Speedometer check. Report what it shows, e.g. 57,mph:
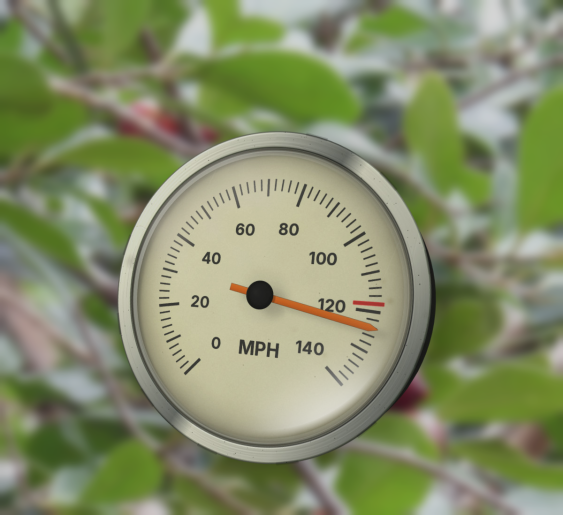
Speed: 124,mph
